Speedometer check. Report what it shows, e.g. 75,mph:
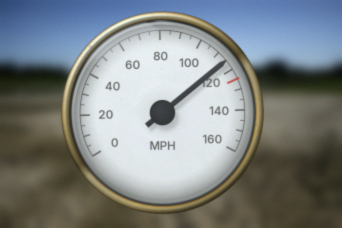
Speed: 115,mph
